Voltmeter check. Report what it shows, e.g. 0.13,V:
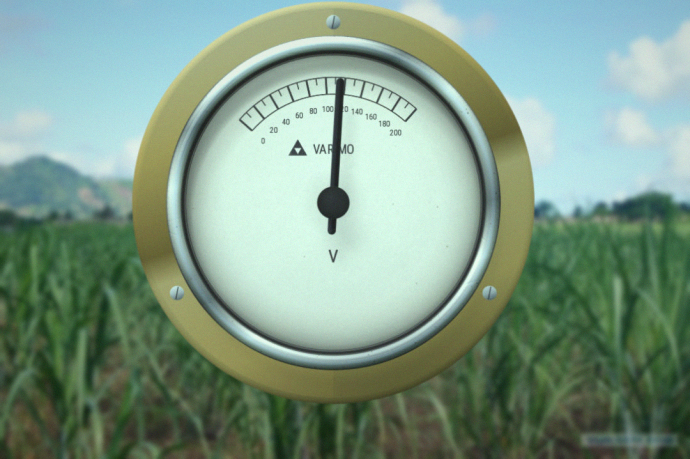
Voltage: 115,V
